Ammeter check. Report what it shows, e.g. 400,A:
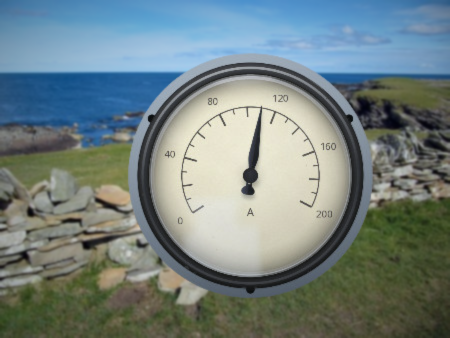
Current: 110,A
